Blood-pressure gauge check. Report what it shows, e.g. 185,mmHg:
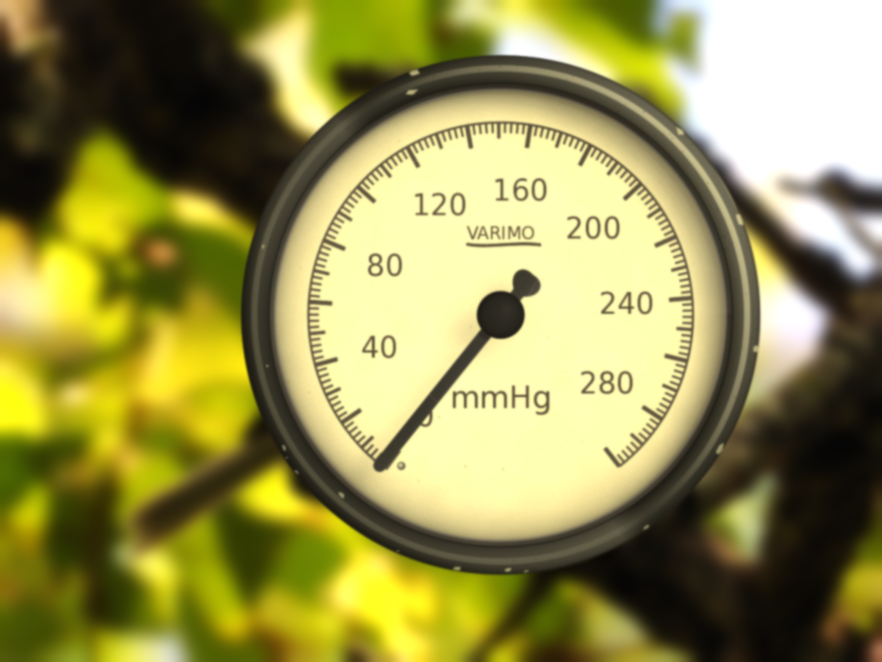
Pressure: 2,mmHg
